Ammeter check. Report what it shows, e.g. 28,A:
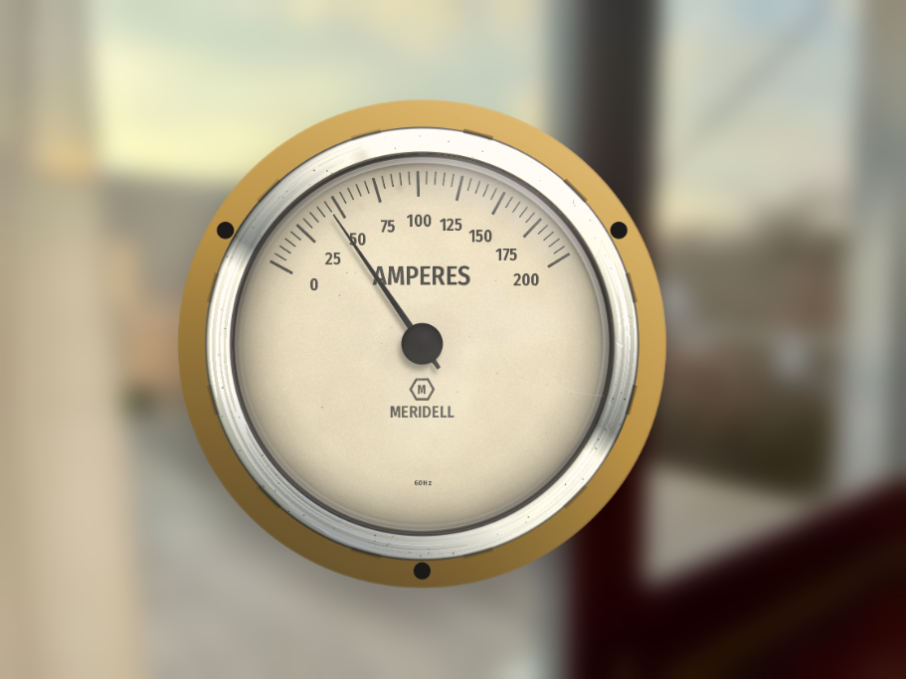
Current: 45,A
